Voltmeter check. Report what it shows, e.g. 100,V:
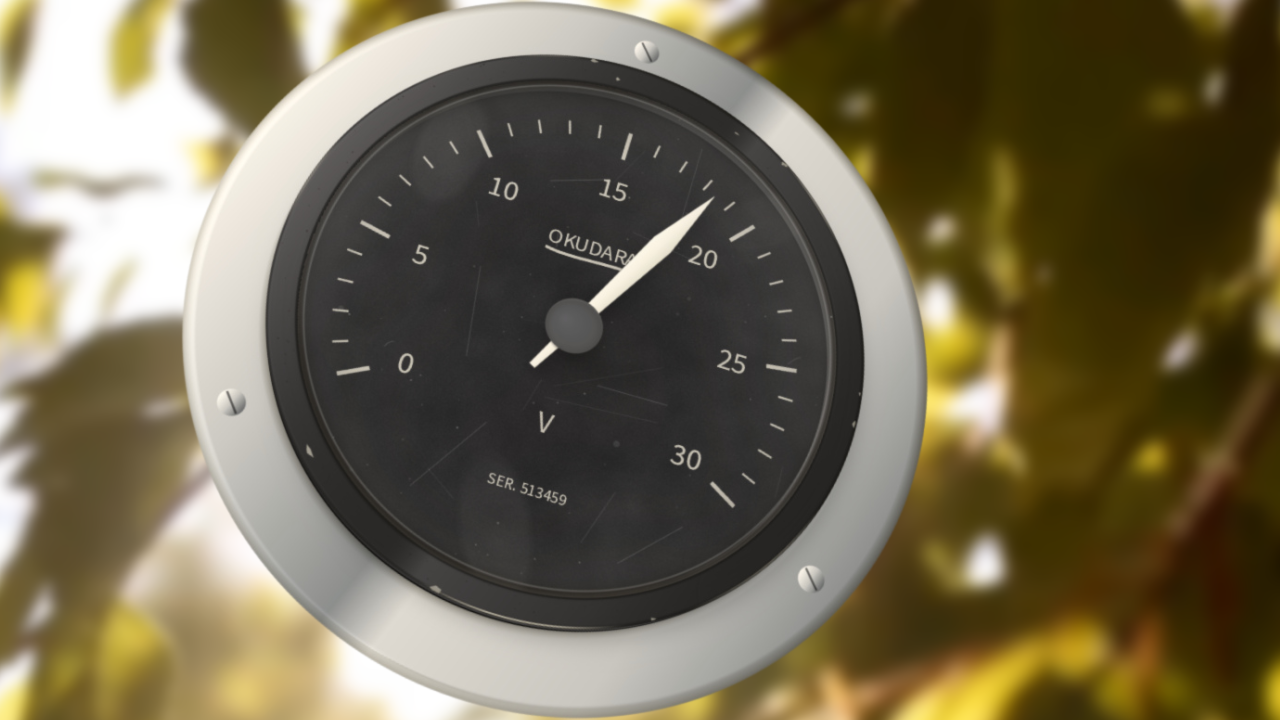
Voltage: 18.5,V
